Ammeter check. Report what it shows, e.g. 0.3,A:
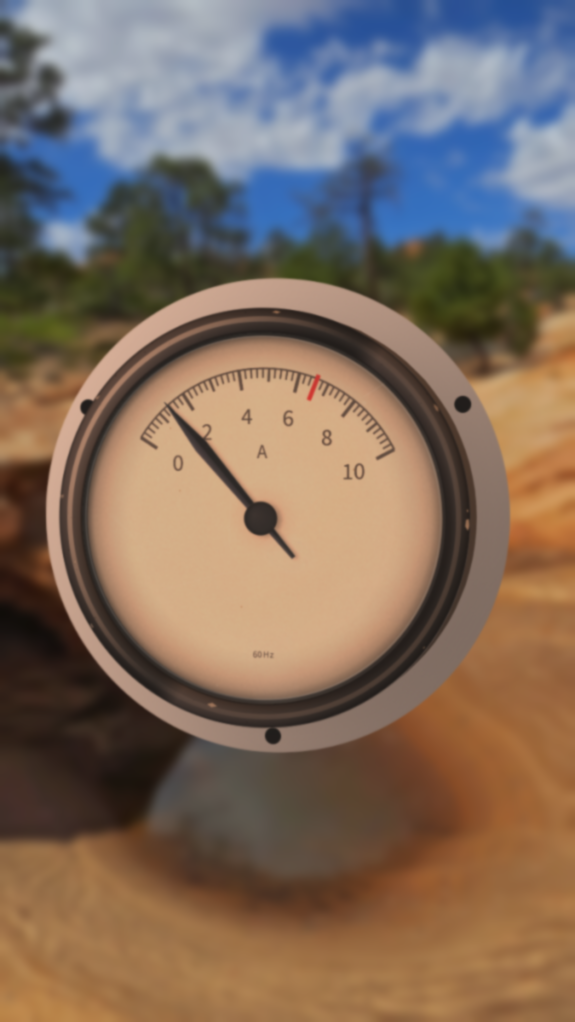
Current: 1.4,A
